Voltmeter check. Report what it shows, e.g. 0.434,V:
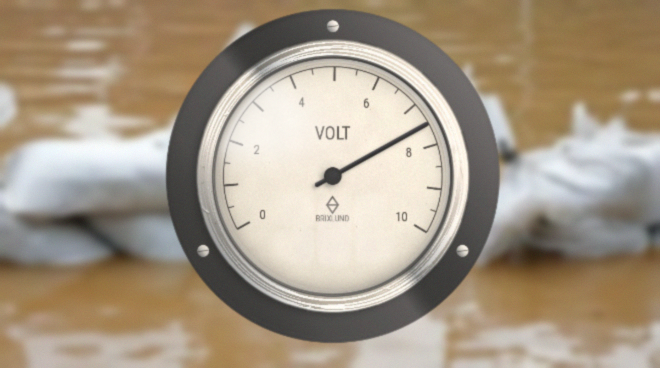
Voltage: 7.5,V
